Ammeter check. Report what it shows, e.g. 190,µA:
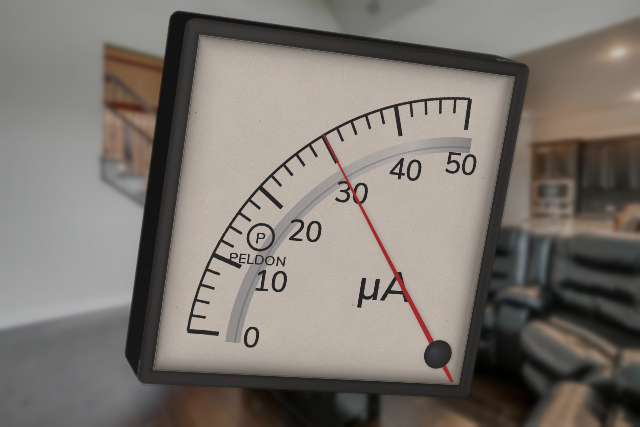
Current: 30,µA
